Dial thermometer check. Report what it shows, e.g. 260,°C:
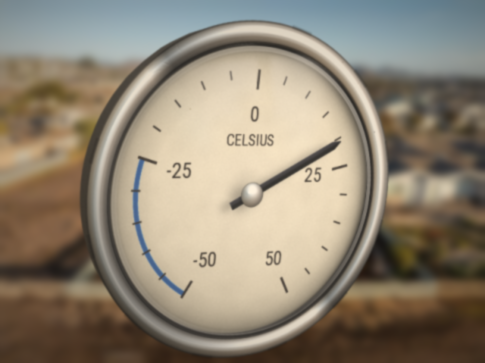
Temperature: 20,°C
